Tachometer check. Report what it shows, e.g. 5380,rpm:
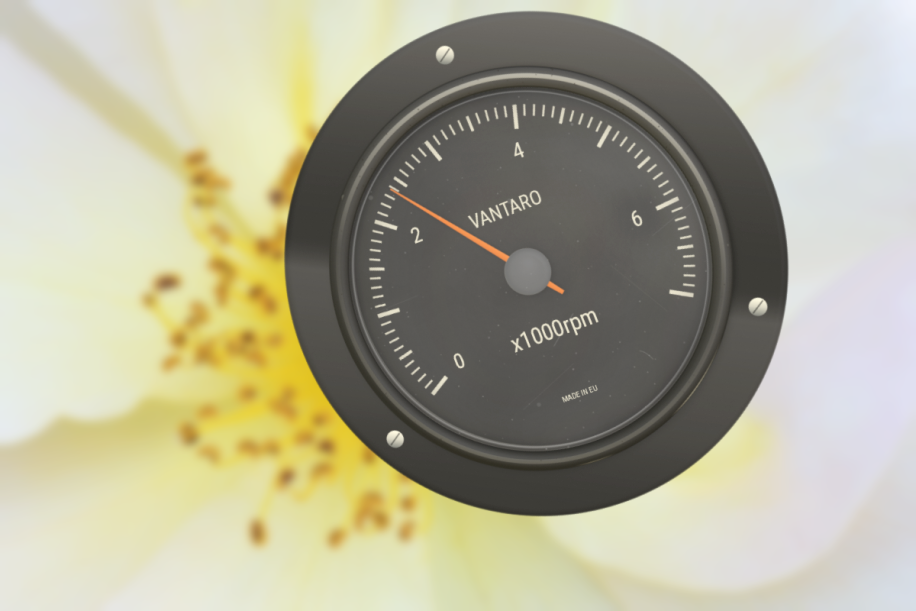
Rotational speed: 2400,rpm
